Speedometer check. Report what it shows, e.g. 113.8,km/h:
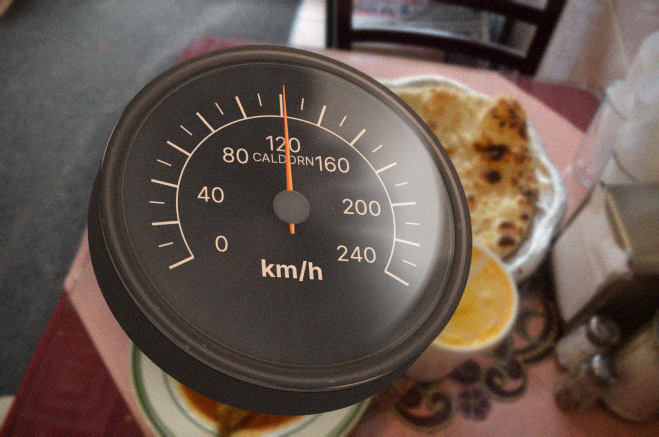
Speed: 120,km/h
